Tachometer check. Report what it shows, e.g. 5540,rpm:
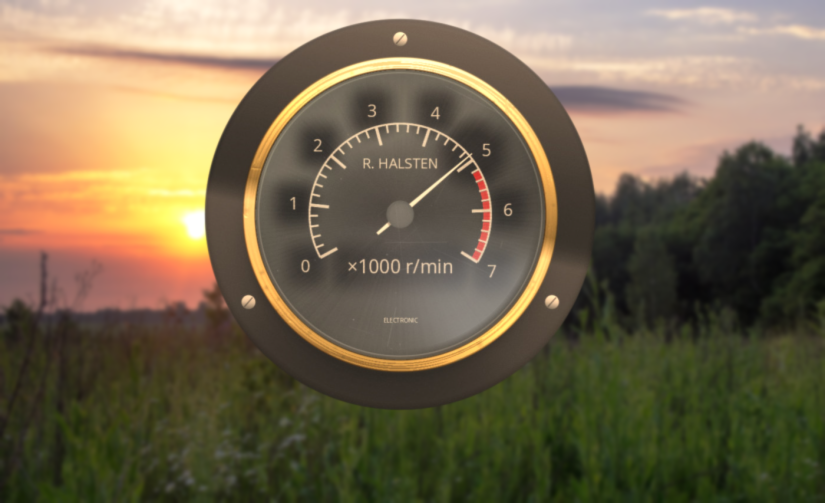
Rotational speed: 4900,rpm
